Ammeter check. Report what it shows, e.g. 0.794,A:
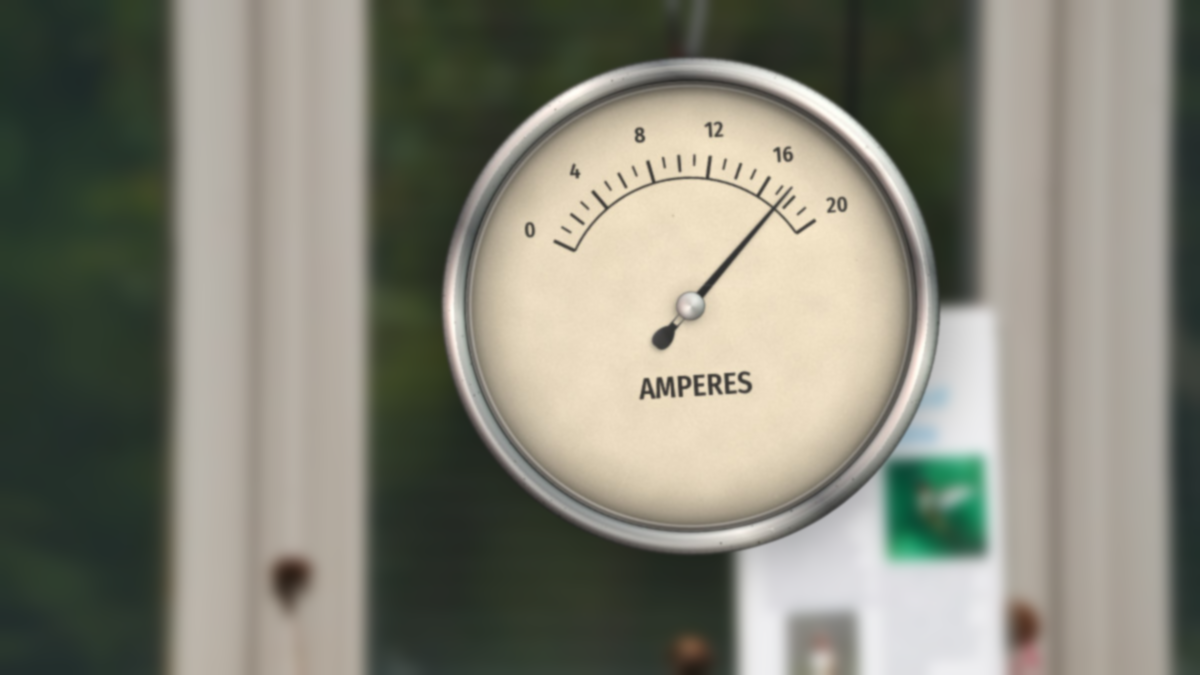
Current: 17.5,A
